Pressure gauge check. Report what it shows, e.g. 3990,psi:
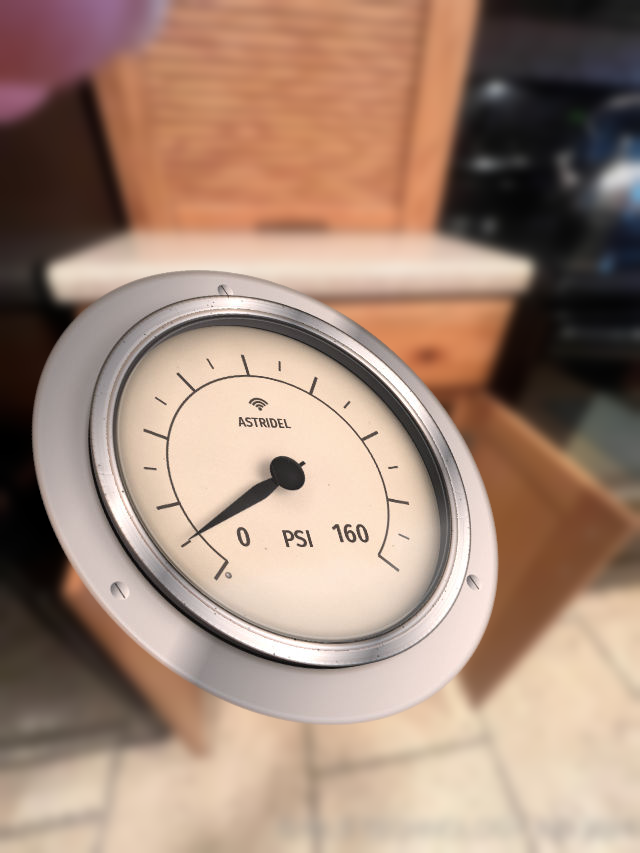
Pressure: 10,psi
